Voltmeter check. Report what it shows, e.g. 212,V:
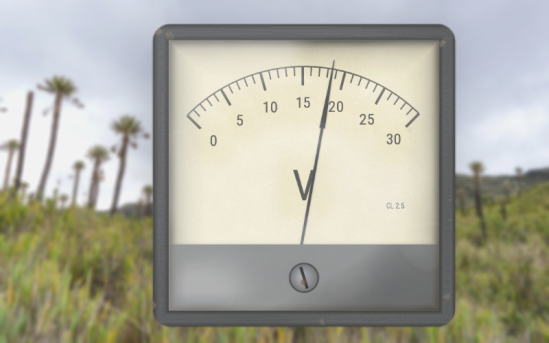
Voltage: 18.5,V
